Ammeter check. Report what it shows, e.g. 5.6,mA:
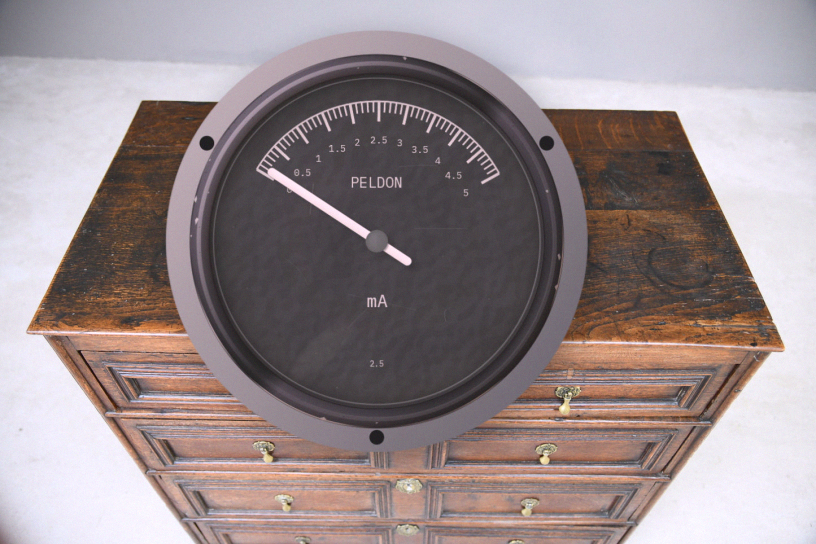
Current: 0.1,mA
